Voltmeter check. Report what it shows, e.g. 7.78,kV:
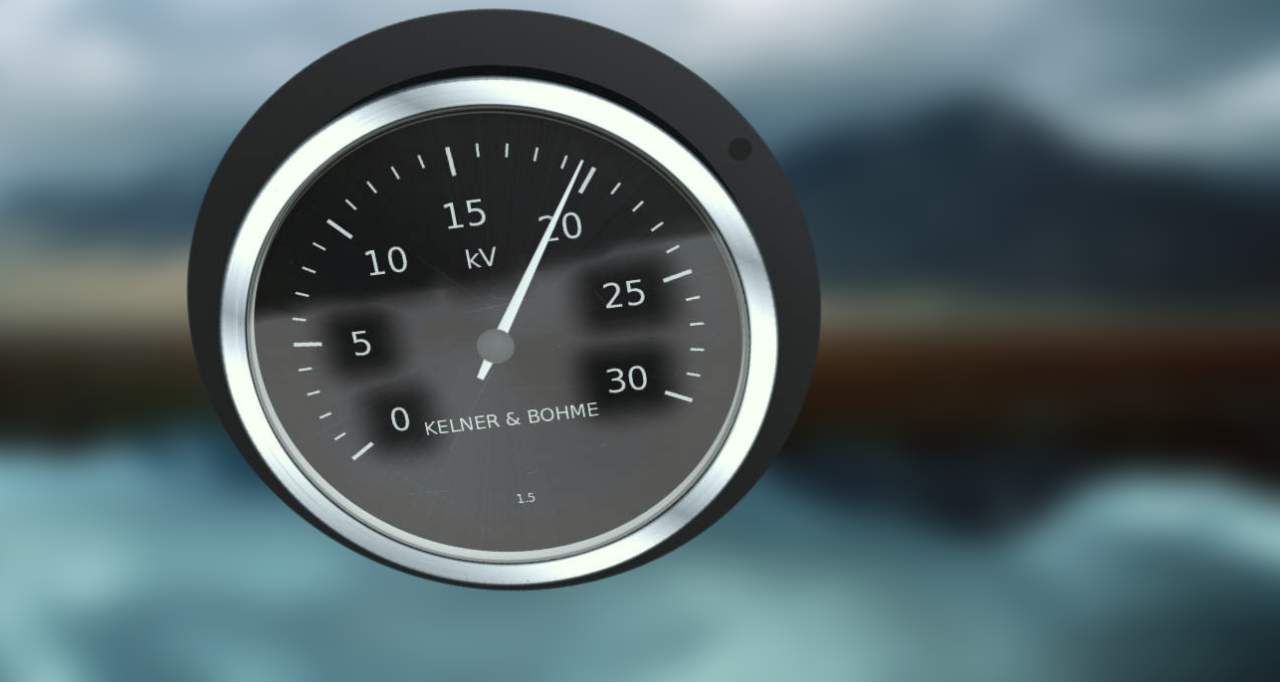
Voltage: 19.5,kV
